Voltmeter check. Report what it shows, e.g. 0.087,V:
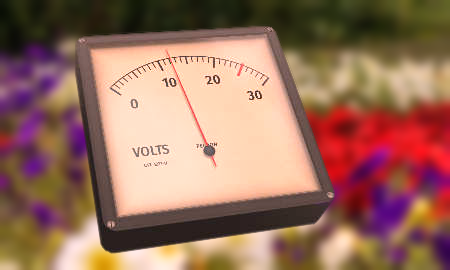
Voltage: 12,V
